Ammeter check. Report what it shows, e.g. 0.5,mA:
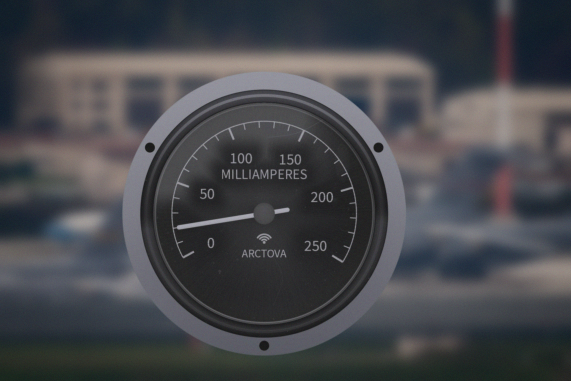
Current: 20,mA
